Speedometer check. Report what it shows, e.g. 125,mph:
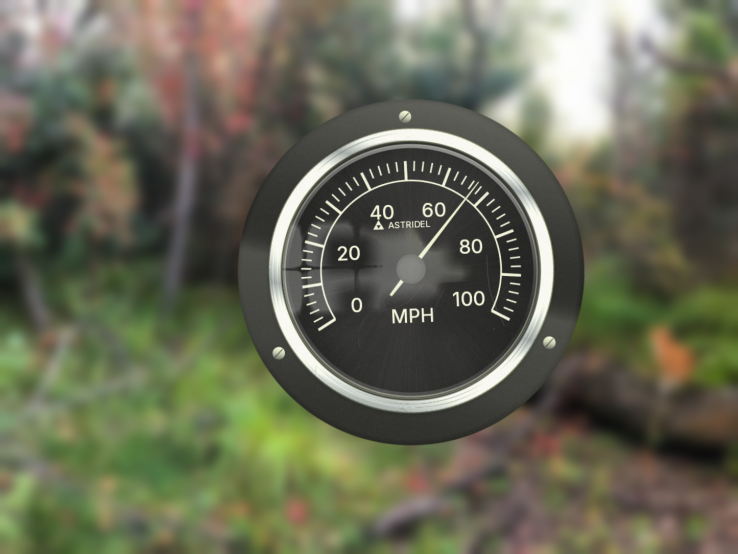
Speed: 67,mph
